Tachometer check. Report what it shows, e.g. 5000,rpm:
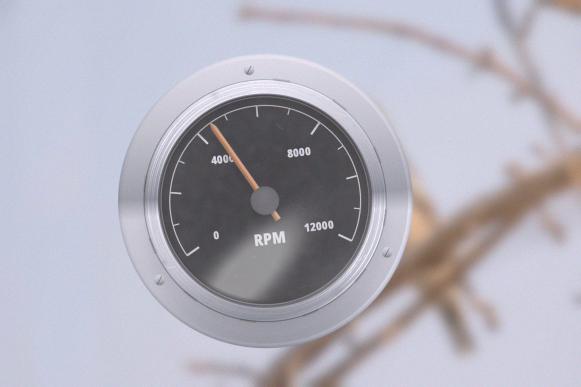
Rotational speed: 4500,rpm
